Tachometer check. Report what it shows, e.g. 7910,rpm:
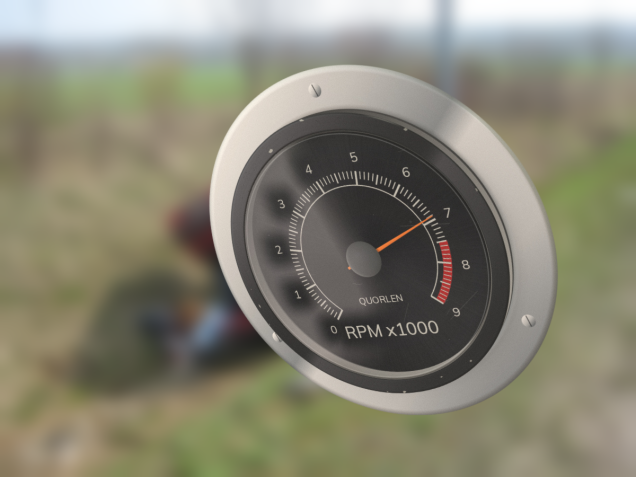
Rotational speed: 6900,rpm
